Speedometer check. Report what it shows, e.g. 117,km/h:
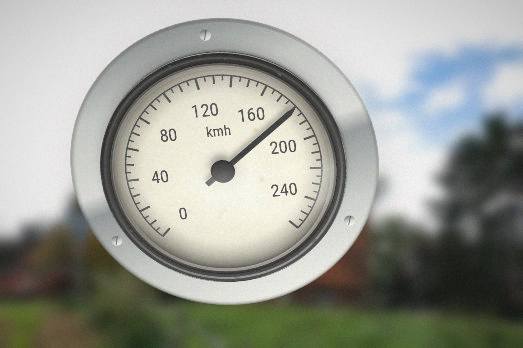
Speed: 180,km/h
